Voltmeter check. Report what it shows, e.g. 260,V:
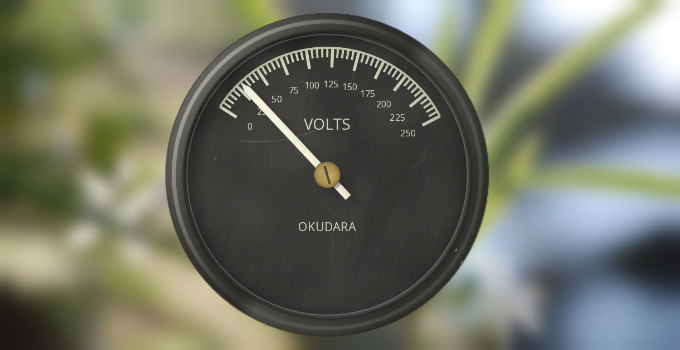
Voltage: 30,V
